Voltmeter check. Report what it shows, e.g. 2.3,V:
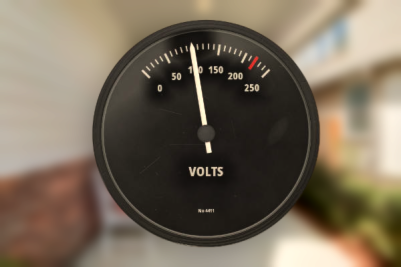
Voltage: 100,V
